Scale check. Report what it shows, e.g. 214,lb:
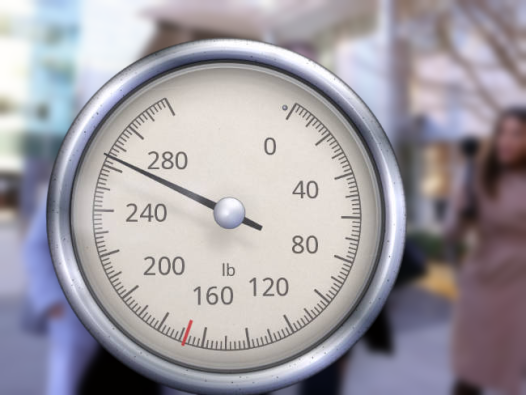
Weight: 264,lb
